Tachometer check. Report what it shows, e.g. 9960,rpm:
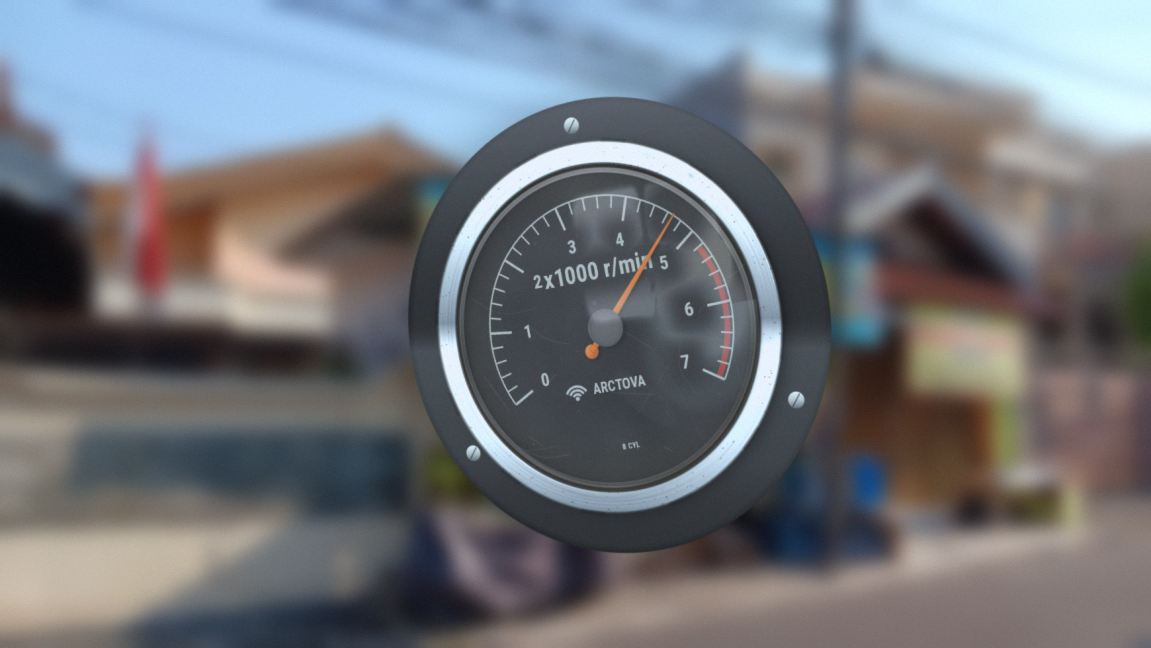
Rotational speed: 4700,rpm
